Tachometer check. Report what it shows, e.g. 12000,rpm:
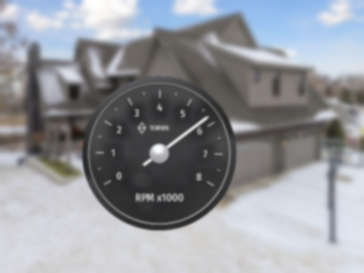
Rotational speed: 5750,rpm
